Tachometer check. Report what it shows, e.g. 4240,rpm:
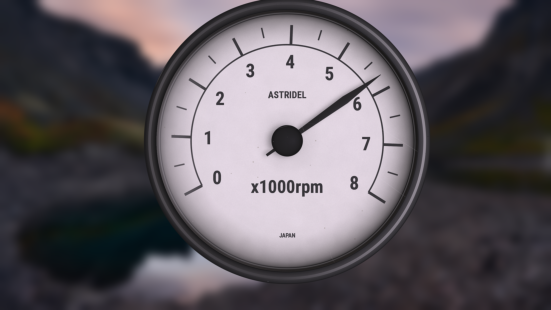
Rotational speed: 5750,rpm
